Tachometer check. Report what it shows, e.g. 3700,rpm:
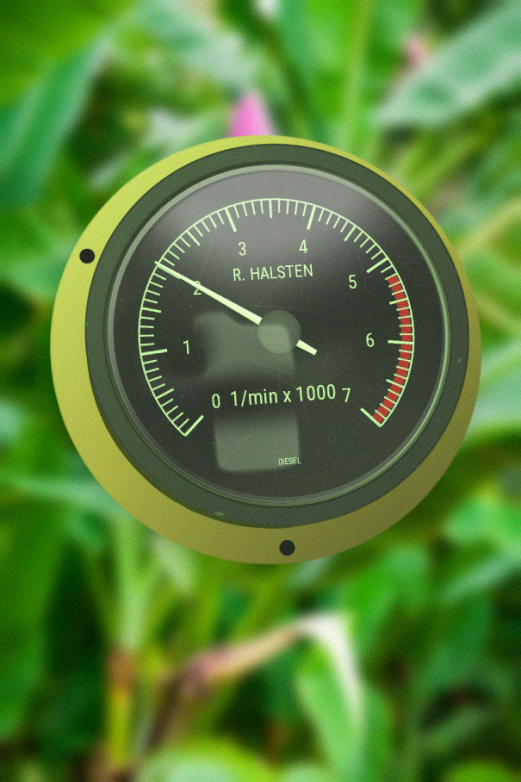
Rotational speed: 2000,rpm
